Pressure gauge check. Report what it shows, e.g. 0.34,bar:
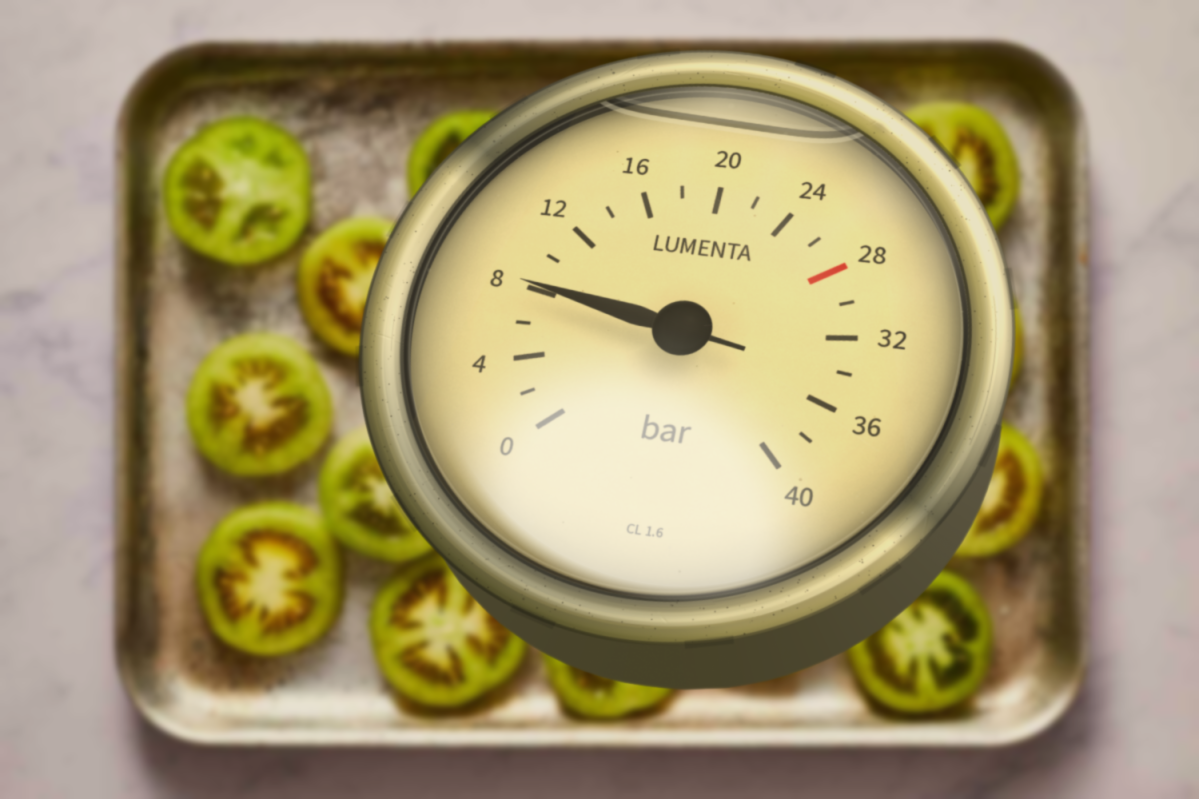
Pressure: 8,bar
